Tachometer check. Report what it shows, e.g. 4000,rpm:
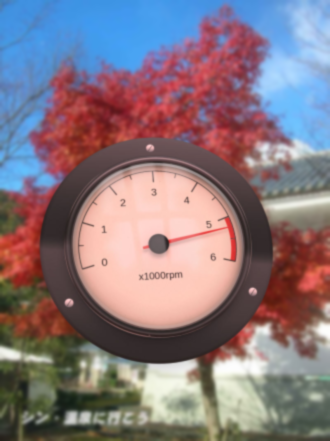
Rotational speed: 5250,rpm
